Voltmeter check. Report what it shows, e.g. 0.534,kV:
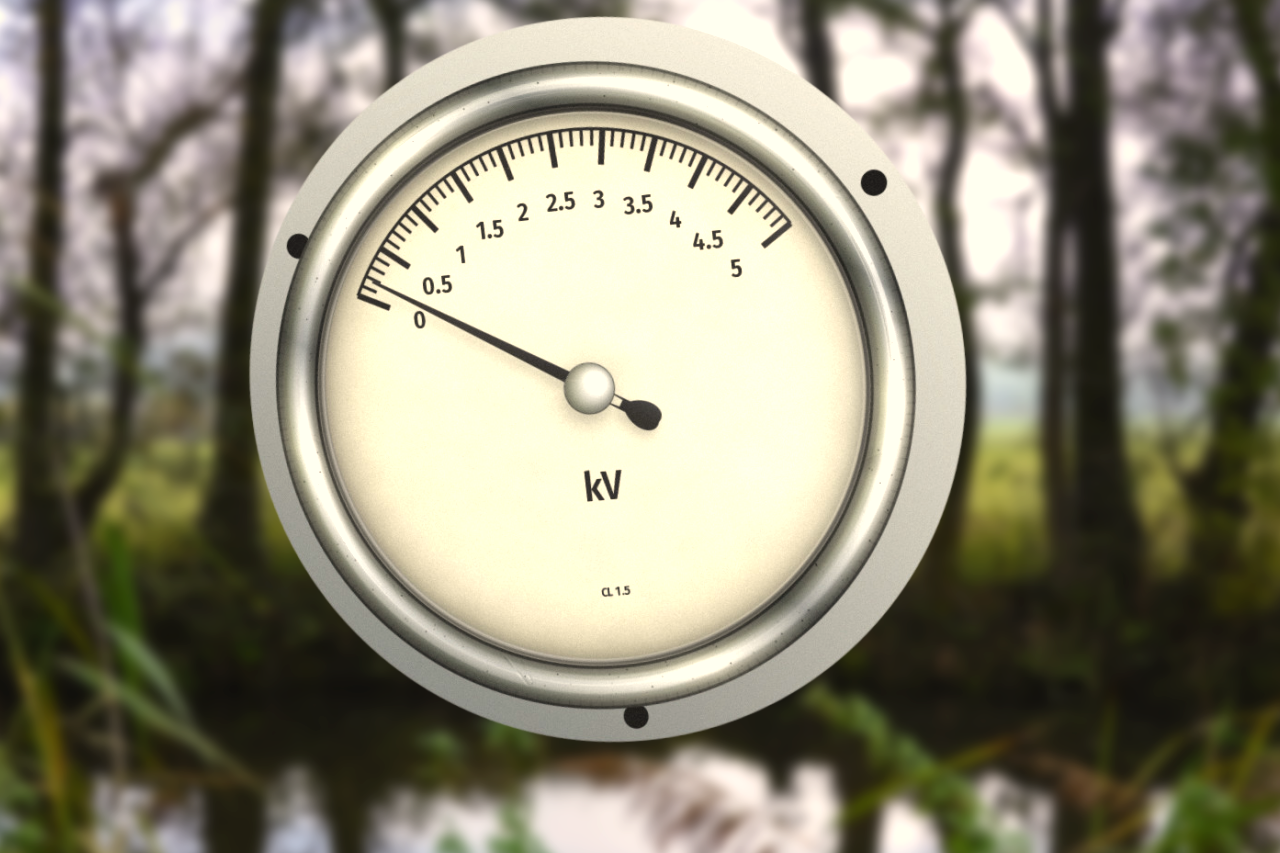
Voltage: 0.2,kV
